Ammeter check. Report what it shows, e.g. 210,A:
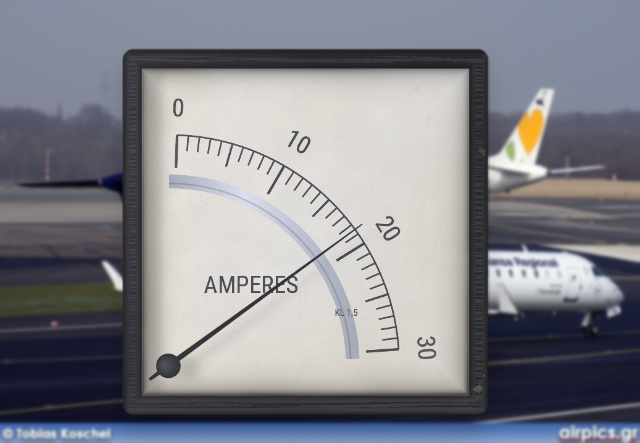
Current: 18.5,A
